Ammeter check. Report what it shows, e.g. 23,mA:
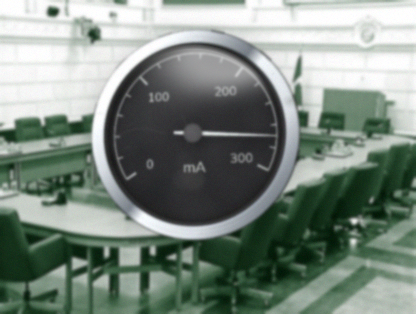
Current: 270,mA
